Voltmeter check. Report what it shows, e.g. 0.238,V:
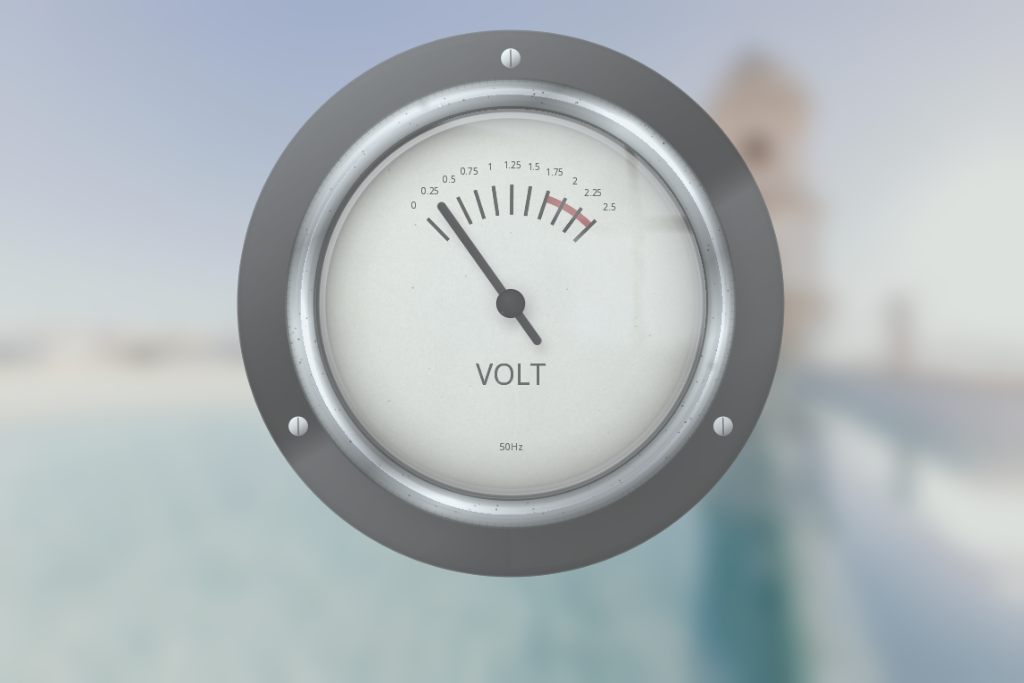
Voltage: 0.25,V
